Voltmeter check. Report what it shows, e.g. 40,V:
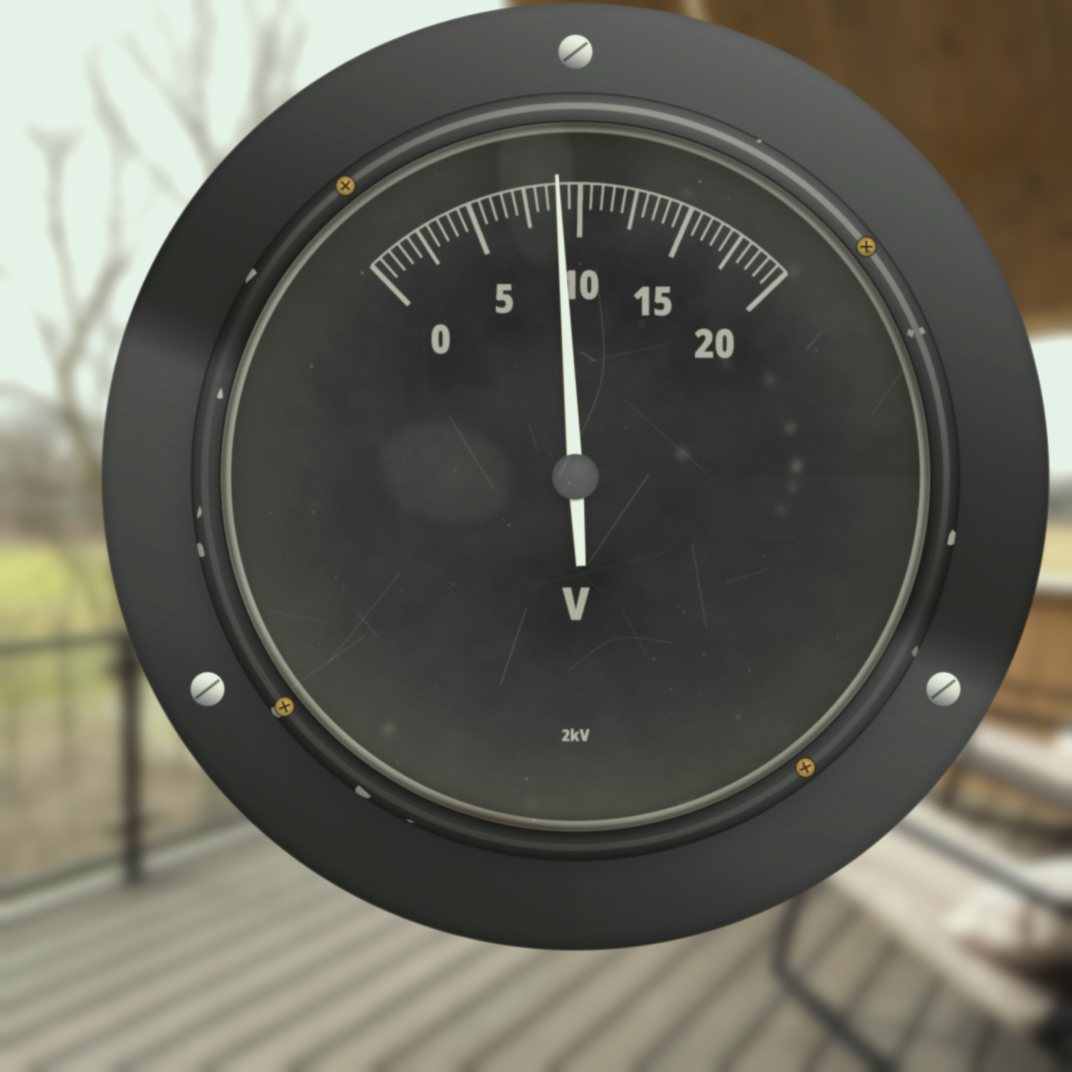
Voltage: 9,V
